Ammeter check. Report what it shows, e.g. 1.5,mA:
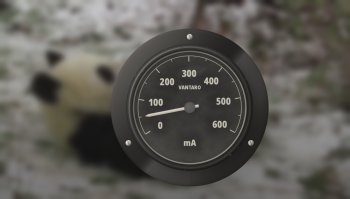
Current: 50,mA
